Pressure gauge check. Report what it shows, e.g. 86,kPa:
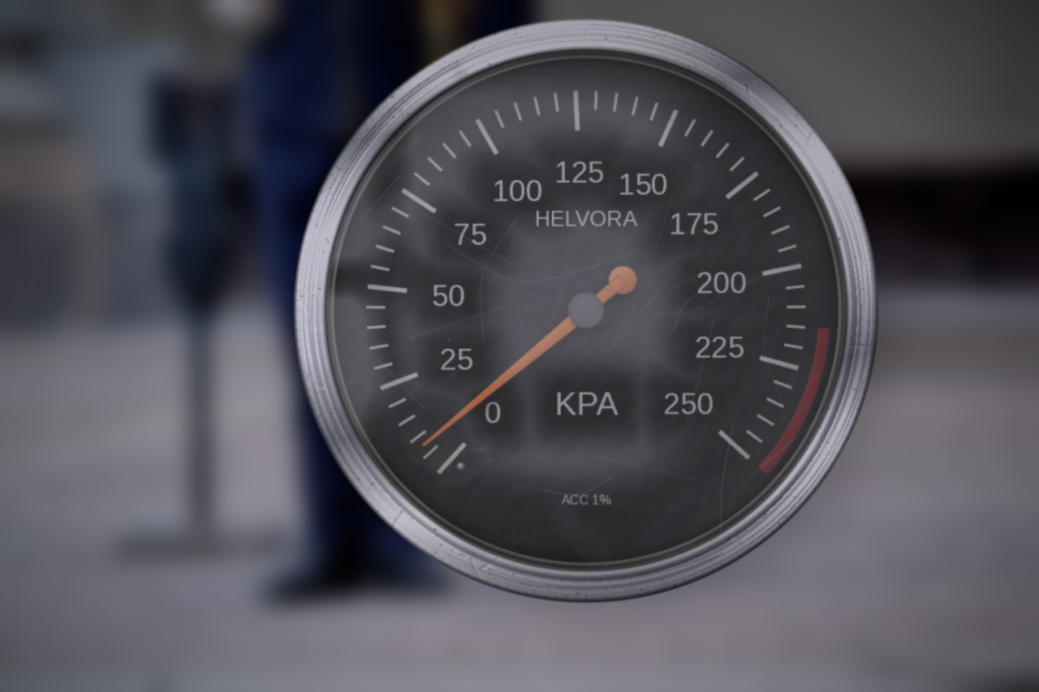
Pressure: 7.5,kPa
